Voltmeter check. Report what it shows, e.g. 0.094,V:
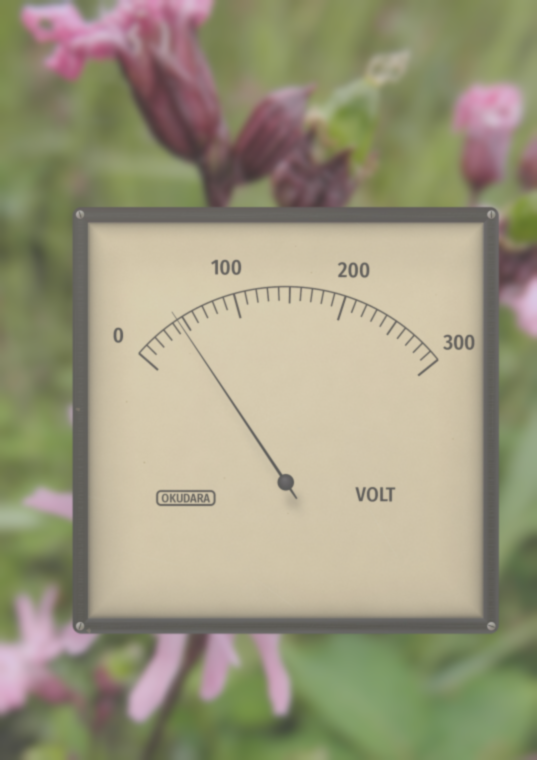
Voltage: 45,V
